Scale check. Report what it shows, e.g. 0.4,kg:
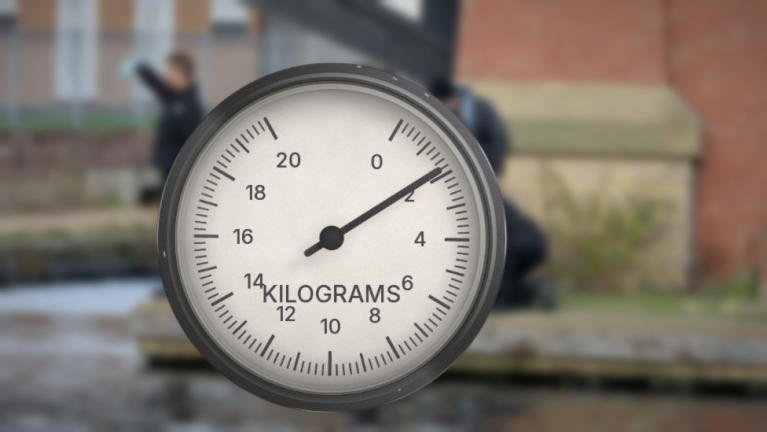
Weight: 1.8,kg
